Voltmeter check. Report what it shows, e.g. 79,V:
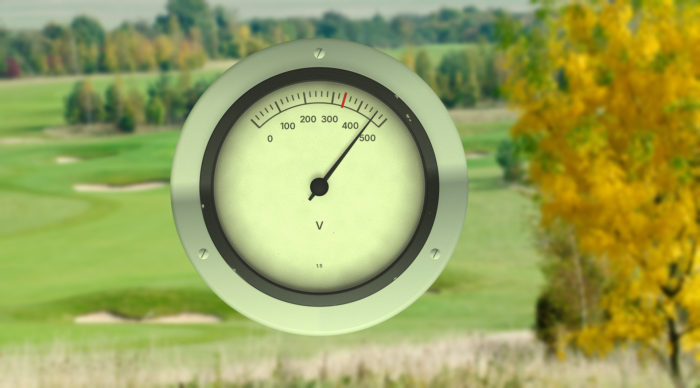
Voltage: 460,V
